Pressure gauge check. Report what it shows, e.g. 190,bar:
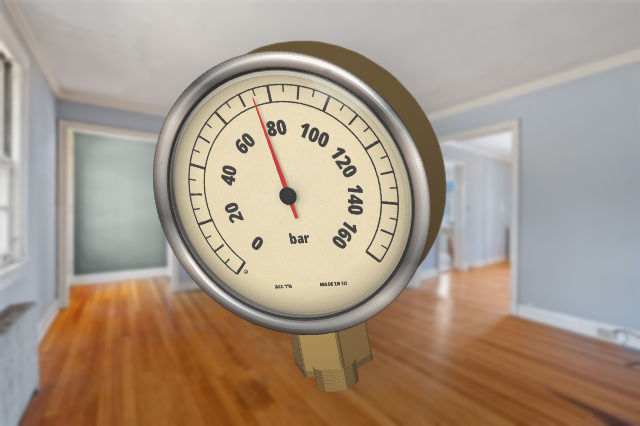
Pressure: 75,bar
